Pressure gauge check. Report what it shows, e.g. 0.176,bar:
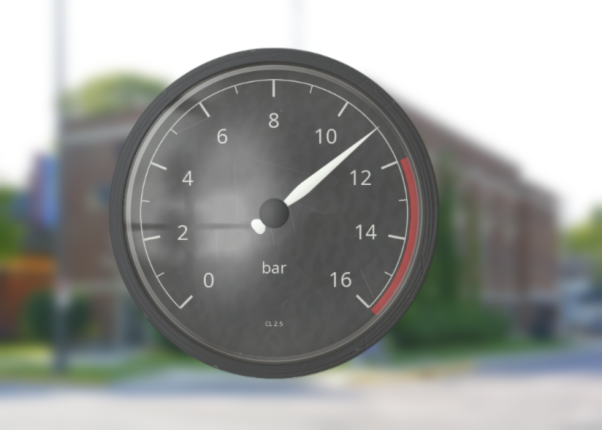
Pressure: 11,bar
